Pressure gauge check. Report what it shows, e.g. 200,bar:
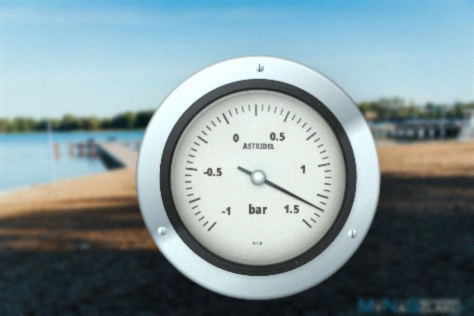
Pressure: 1.35,bar
